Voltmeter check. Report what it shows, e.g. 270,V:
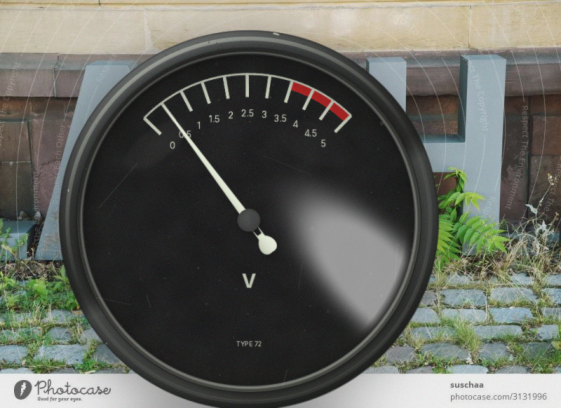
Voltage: 0.5,V
